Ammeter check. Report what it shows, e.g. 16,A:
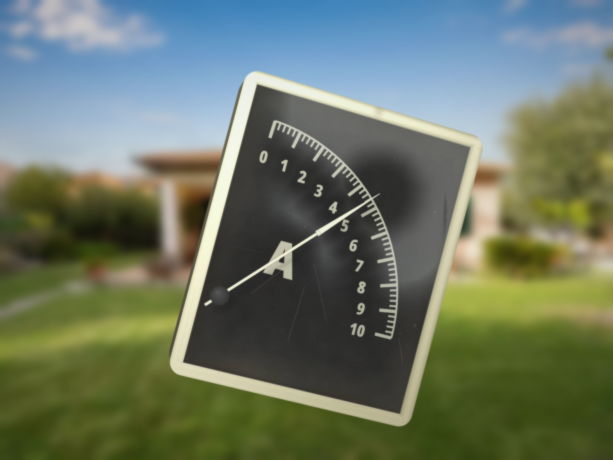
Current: 4.6,A
